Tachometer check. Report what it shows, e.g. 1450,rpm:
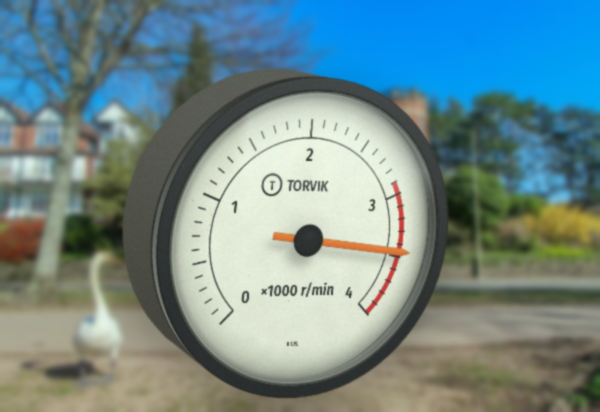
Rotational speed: 3450,rpm
